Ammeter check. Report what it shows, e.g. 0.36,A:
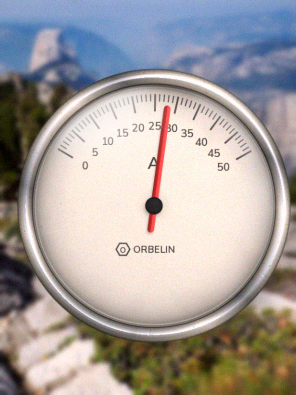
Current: 28,A
